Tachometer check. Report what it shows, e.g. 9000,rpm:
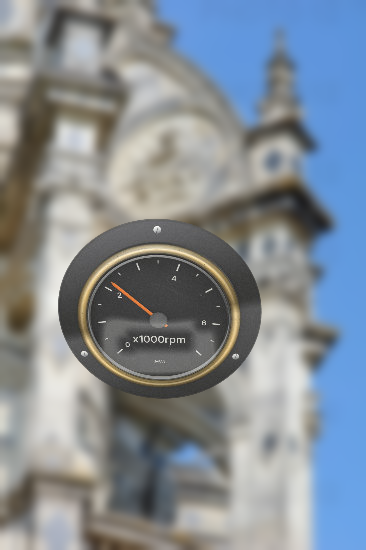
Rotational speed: 2250,rpm
